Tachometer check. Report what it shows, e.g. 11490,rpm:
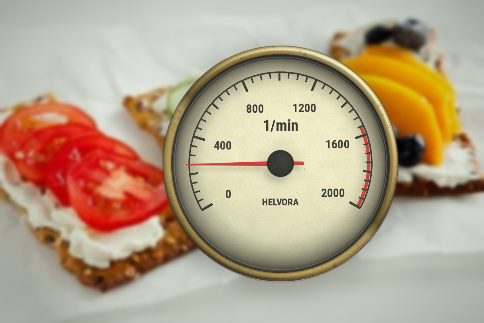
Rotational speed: 250,rpm
